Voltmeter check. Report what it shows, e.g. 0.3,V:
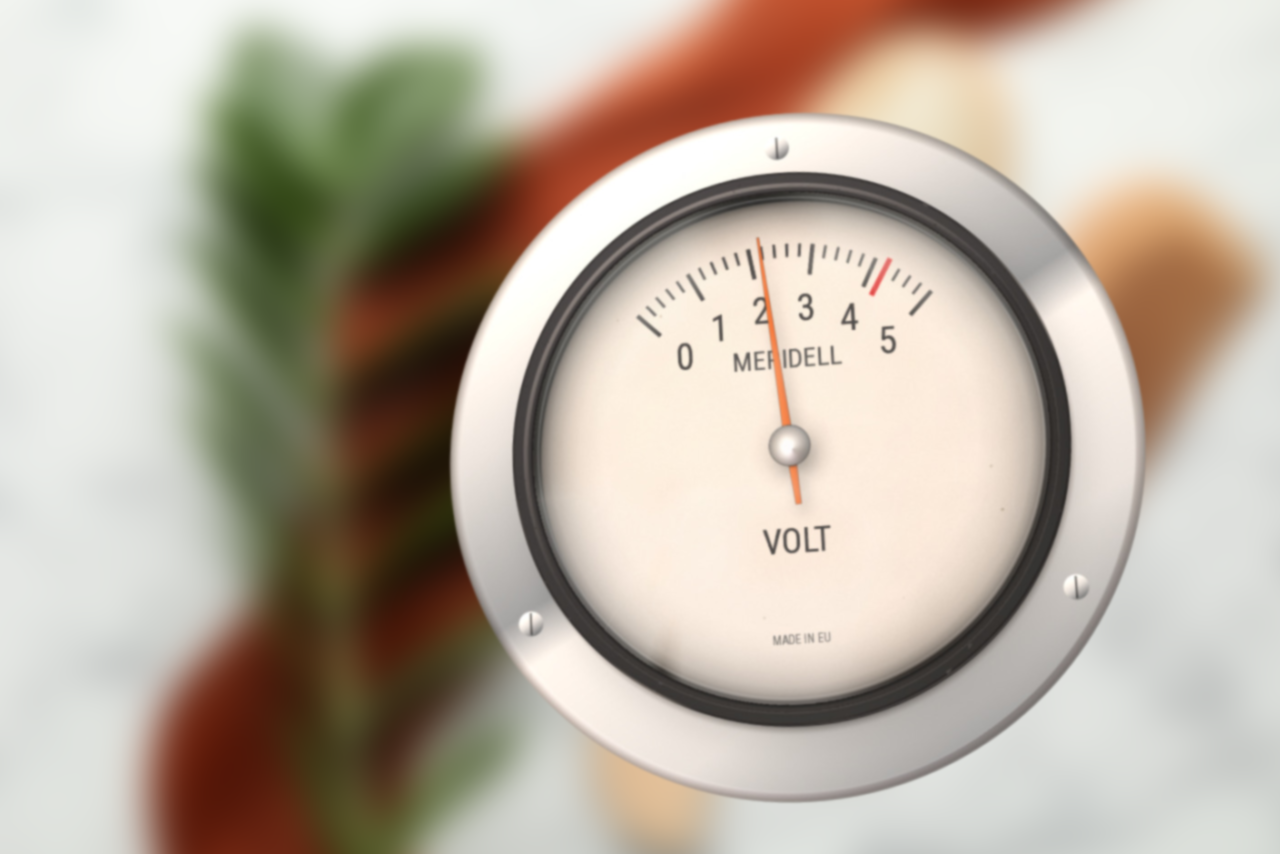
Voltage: 2.2,V
